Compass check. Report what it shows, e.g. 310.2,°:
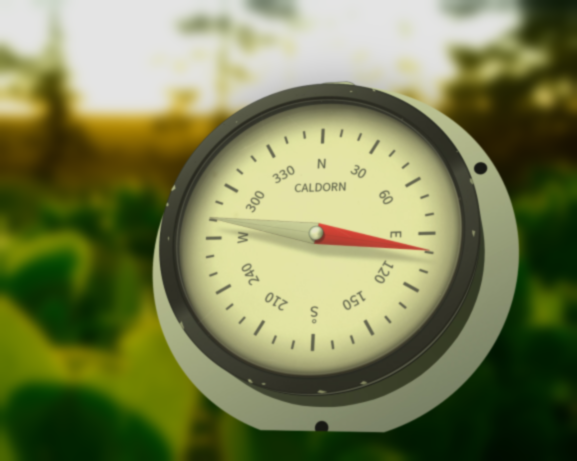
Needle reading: 100,°
